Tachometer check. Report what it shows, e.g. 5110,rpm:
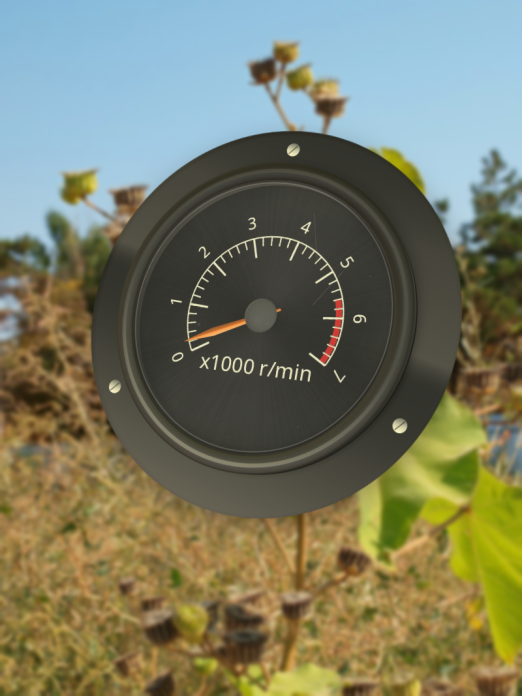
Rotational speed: 200,rpm
